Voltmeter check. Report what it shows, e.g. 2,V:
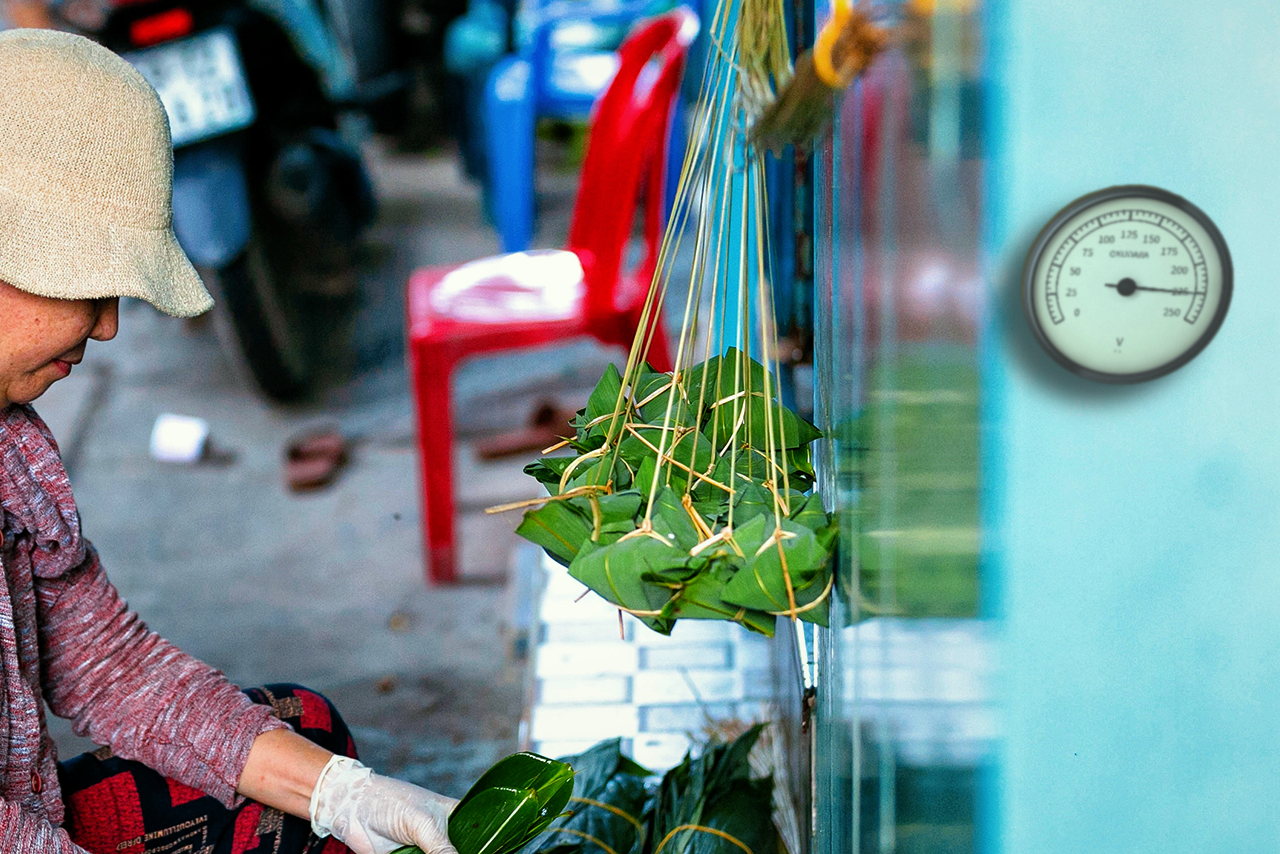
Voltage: 225,V
